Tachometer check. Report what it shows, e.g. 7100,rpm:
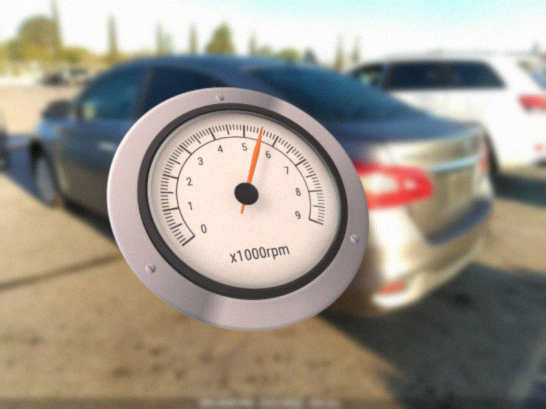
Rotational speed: 5500,rpm
